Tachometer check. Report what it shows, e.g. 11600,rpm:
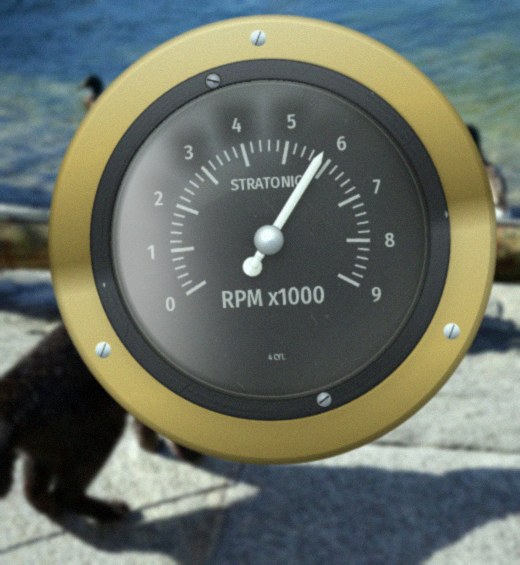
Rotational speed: 5800,rpm
